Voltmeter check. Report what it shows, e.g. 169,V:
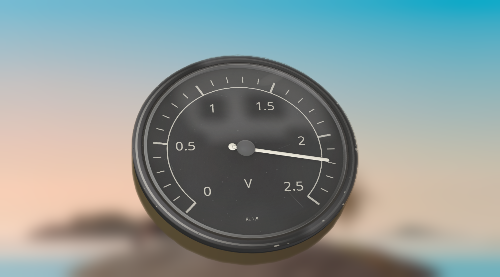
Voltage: 2.2,V
